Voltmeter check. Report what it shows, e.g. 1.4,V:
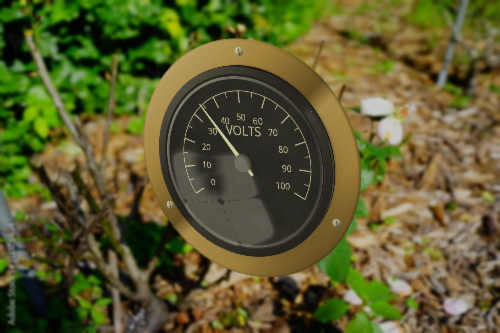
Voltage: 35,V
